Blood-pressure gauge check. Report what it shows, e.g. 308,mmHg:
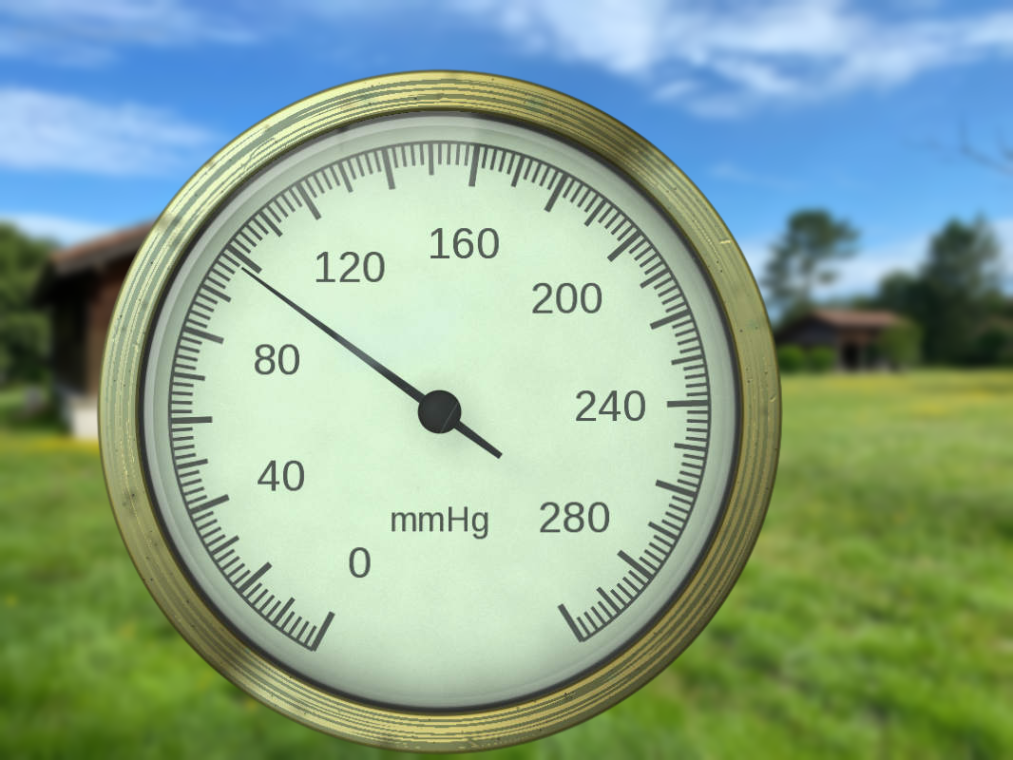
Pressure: 98,mmHg
